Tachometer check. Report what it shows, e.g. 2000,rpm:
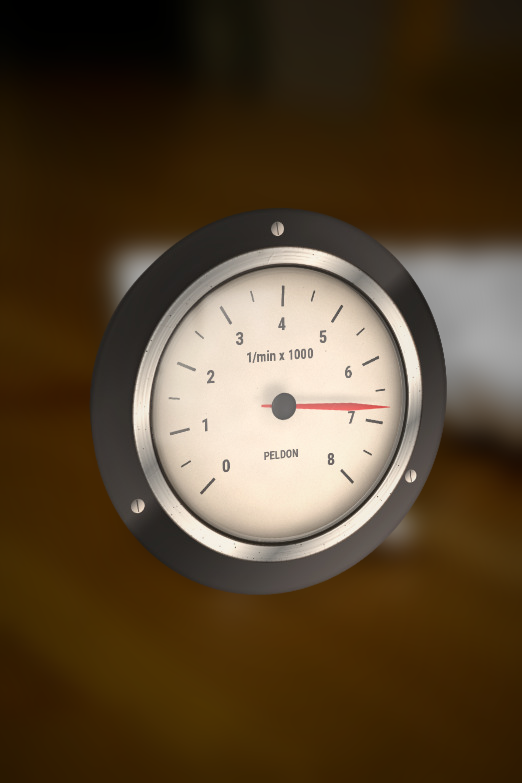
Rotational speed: 6750,rpm
